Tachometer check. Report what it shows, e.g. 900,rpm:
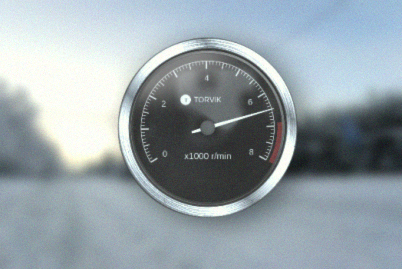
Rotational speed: 6500,rpm
